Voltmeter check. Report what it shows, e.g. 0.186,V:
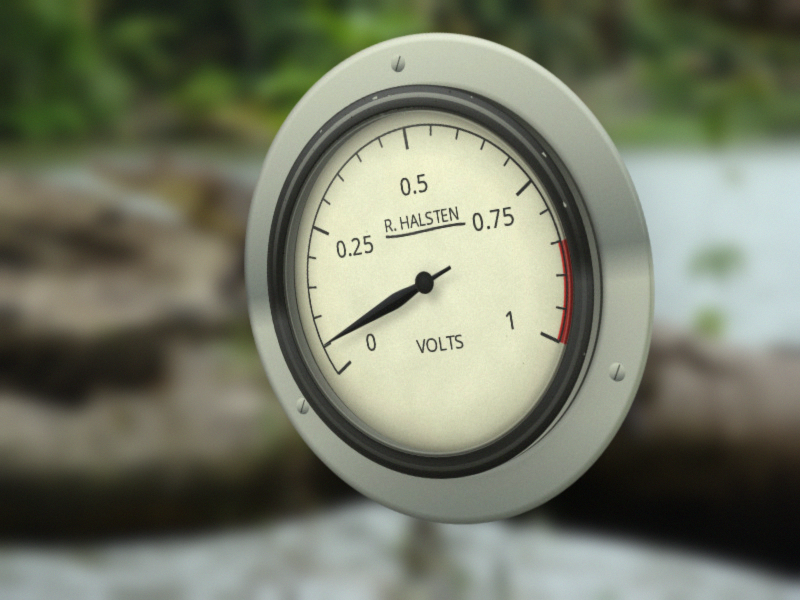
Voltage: 0.05,V
